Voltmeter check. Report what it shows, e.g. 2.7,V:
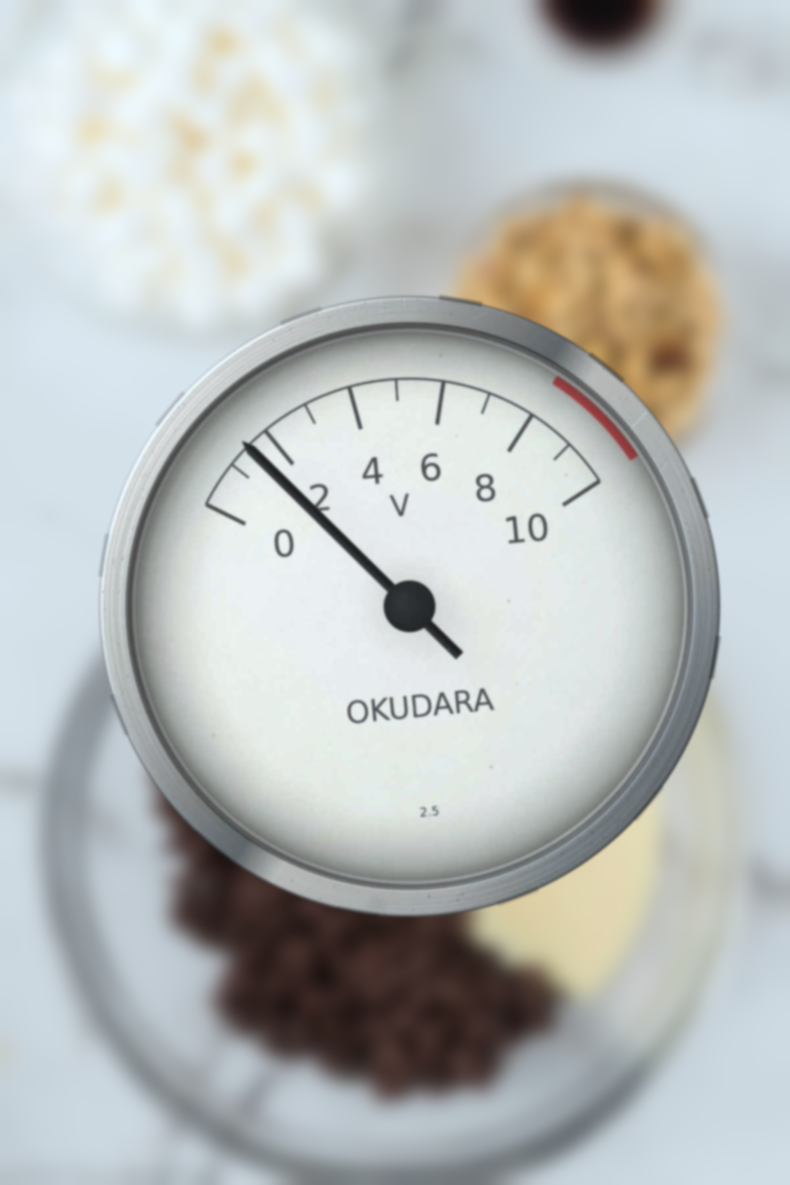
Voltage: 1.5,V
